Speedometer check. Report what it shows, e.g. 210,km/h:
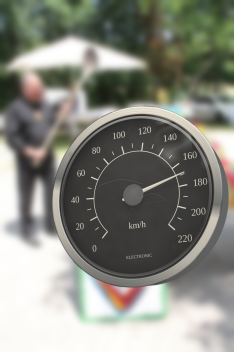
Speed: 170,km/h
